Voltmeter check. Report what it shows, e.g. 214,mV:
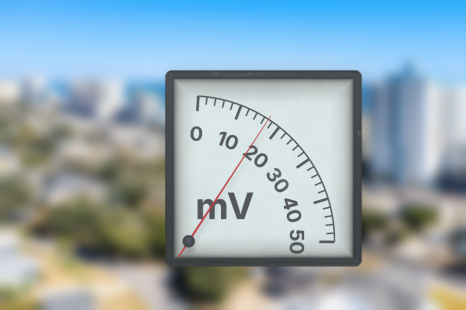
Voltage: 17,mV
